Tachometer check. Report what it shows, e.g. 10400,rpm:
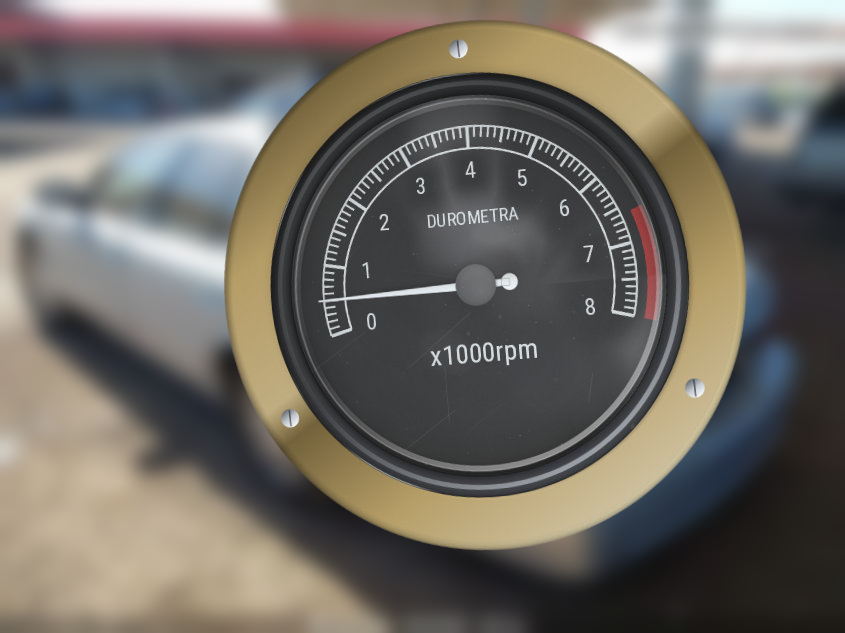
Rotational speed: 500,rpm
